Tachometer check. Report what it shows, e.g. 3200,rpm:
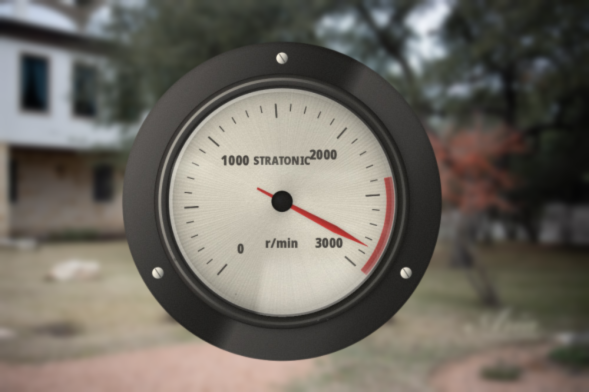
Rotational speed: 2850,rpm
